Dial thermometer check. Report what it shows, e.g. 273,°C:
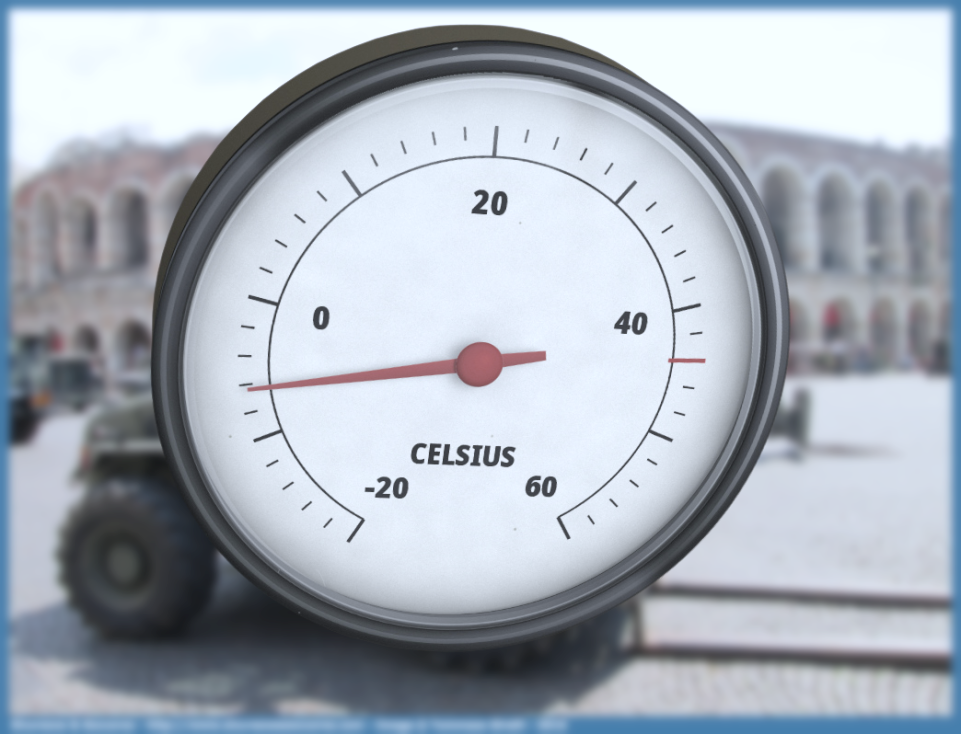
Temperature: -6,°C
